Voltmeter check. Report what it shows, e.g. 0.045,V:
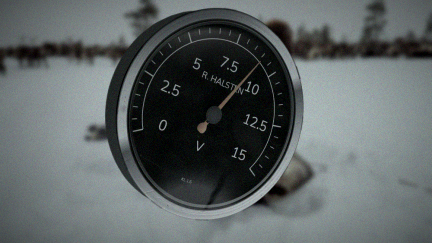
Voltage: 9,V
